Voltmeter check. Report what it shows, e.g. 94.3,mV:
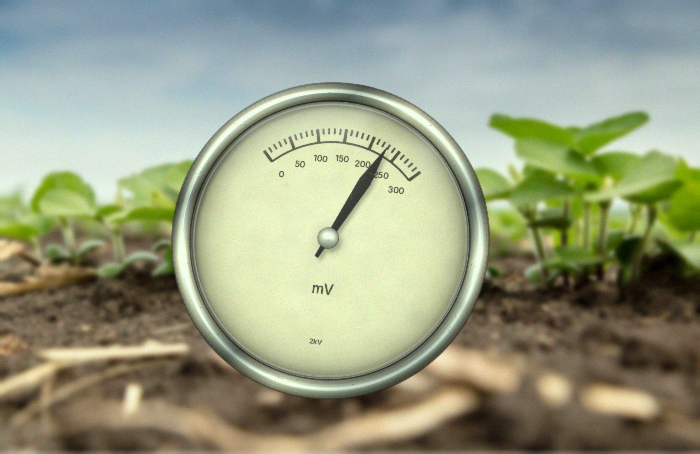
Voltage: 230,mV
